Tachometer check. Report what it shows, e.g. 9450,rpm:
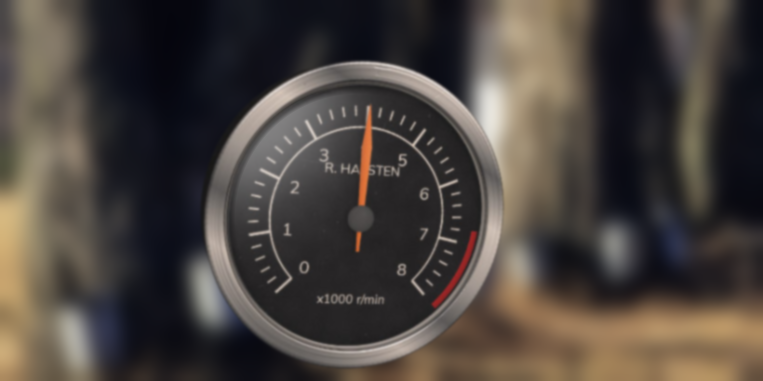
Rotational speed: 4000,rpm
